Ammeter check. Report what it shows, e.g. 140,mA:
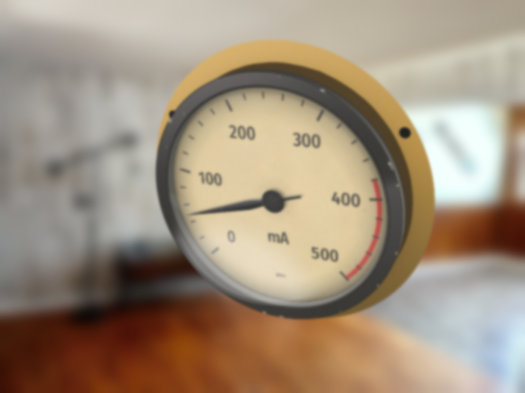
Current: 50,mA
